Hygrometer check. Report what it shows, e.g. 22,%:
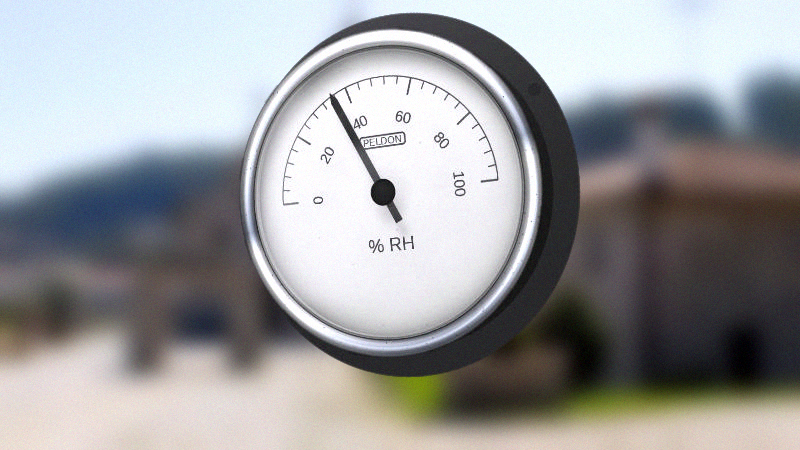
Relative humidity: 36,%
